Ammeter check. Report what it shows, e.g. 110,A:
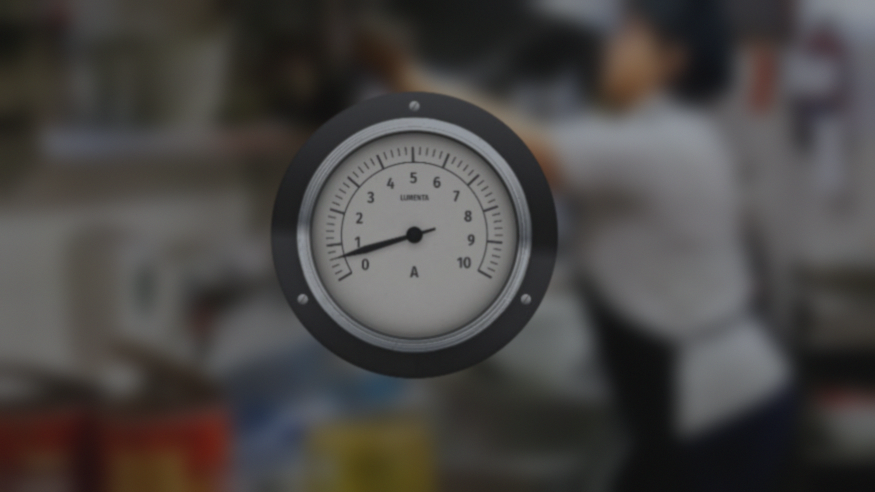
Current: 0.6,A
